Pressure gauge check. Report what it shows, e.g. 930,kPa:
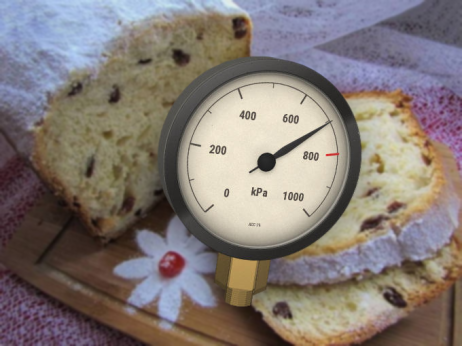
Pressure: 700,kPa
